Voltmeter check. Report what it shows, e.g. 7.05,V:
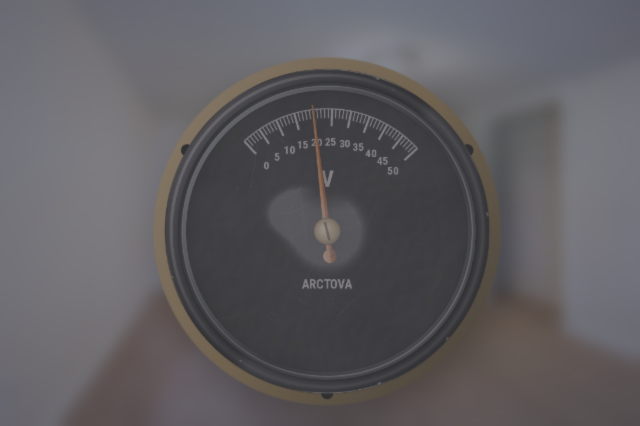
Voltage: 20,V
